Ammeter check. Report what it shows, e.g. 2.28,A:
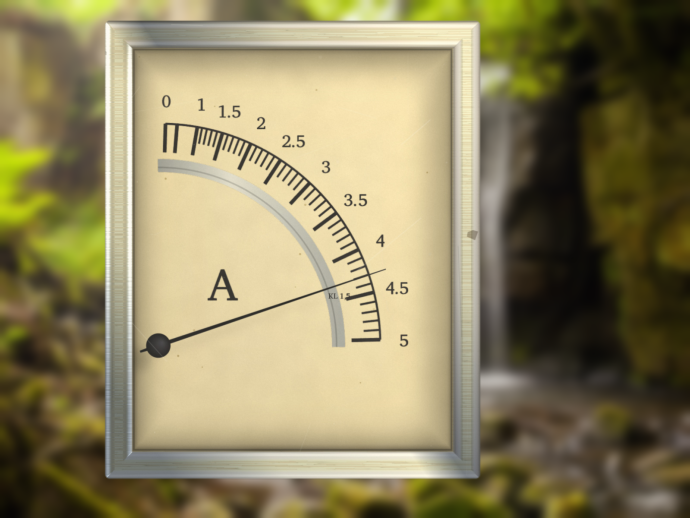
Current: 4.3,A
